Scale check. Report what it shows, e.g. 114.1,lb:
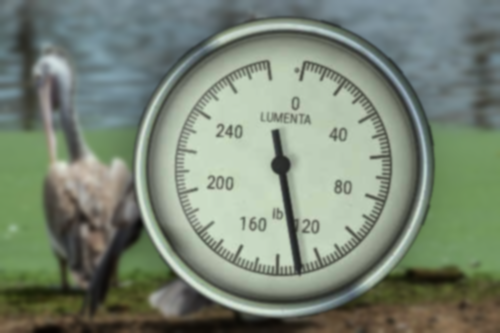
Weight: 130,lb
